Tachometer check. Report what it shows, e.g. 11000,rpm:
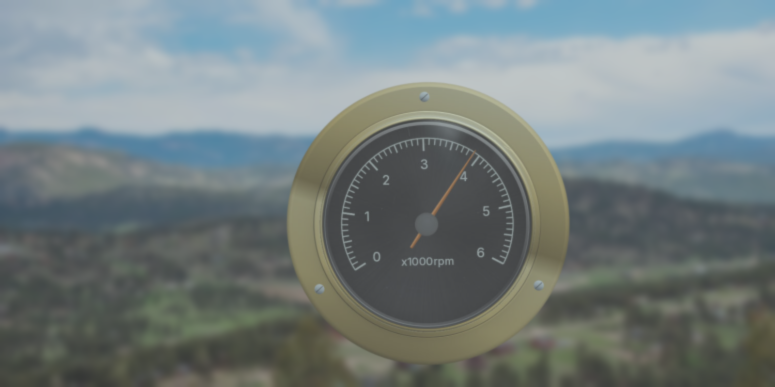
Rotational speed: 3900,rpm
